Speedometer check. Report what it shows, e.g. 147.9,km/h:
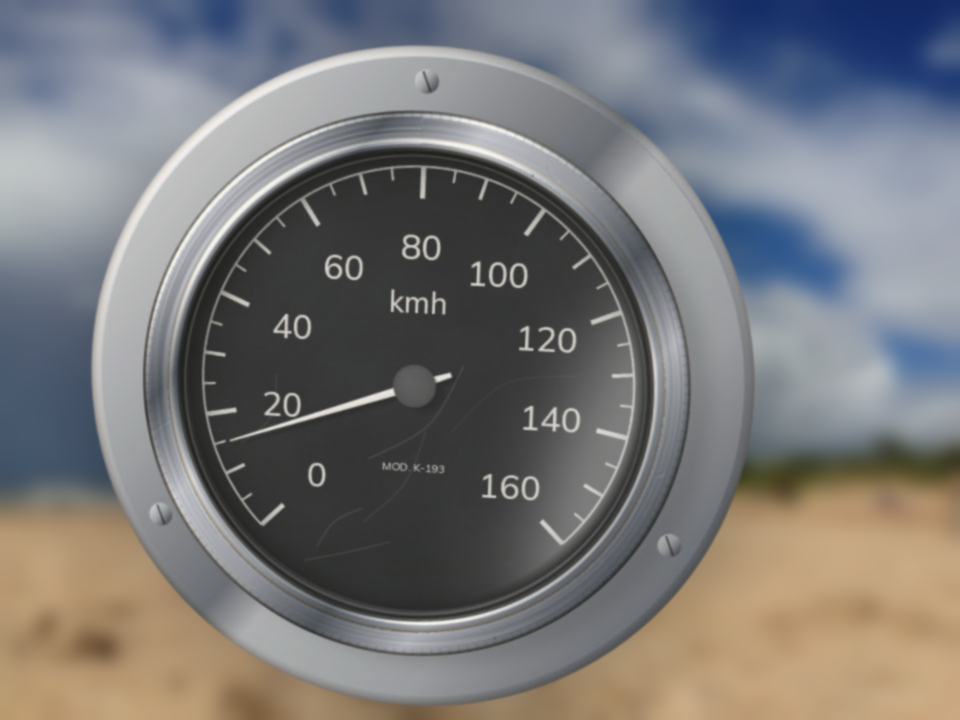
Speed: 15,km/h
